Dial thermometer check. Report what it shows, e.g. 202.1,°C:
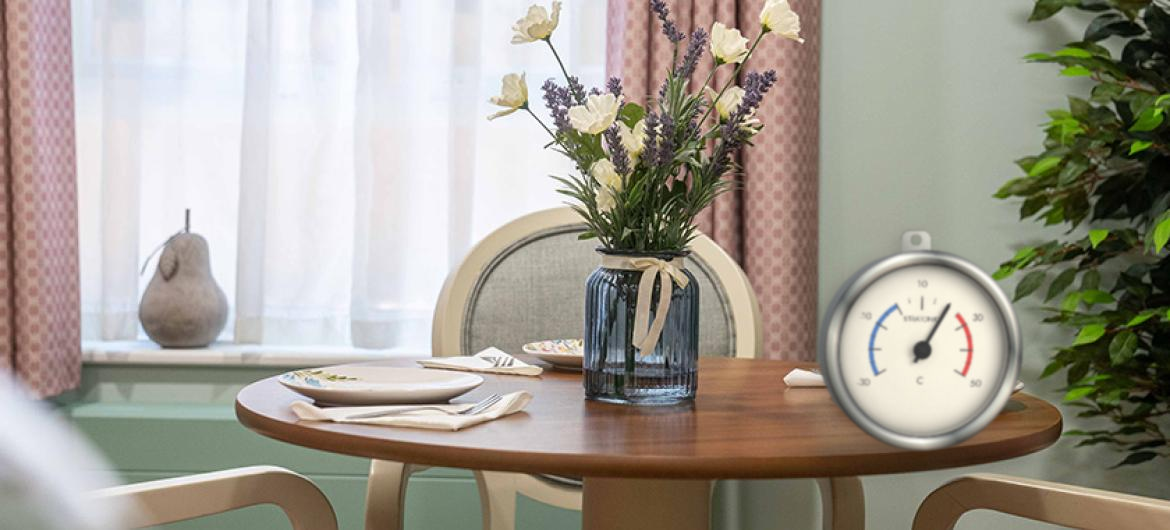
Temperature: 20,°C
